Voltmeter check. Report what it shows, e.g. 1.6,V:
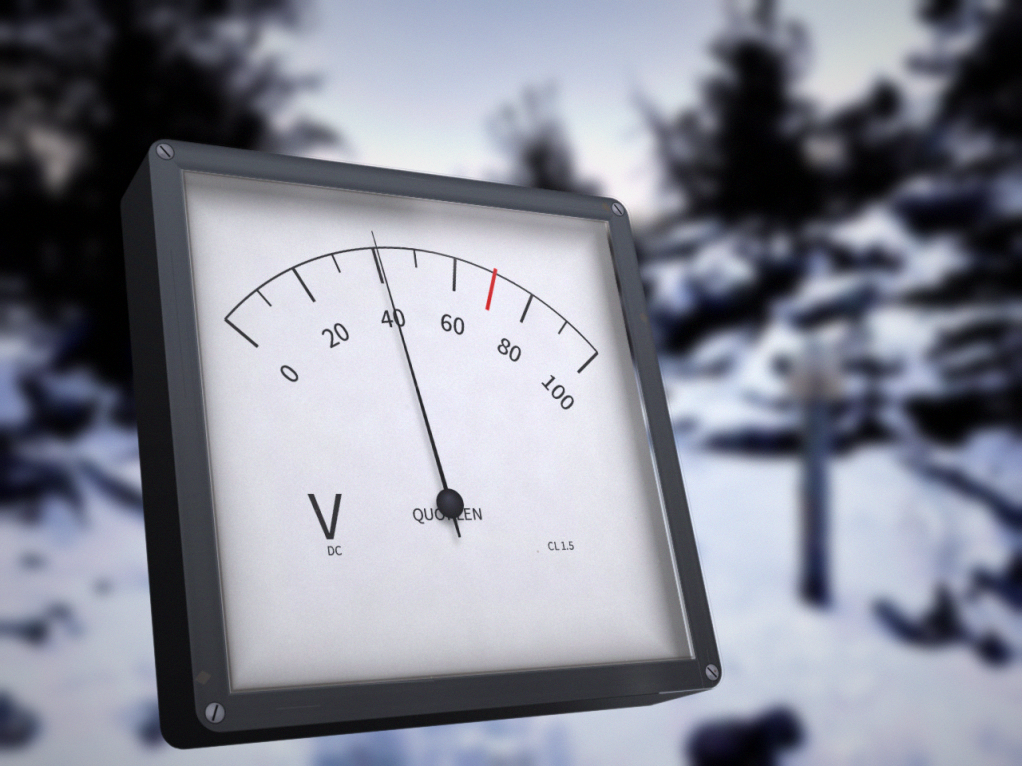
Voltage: 40,V
